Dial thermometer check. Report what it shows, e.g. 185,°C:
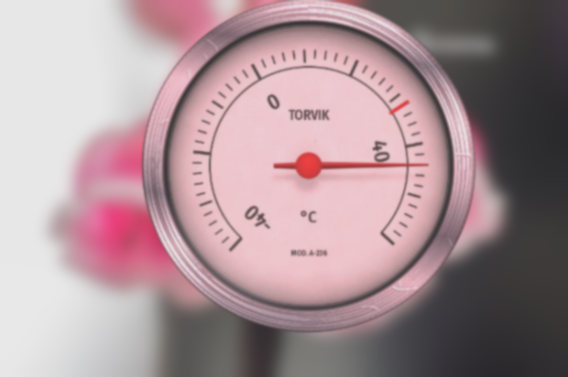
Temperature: 44,°C
